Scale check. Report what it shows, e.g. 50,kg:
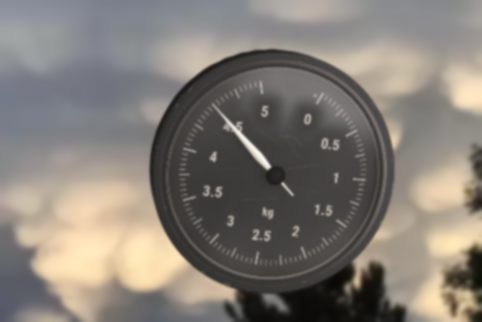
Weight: 4.5,kg
